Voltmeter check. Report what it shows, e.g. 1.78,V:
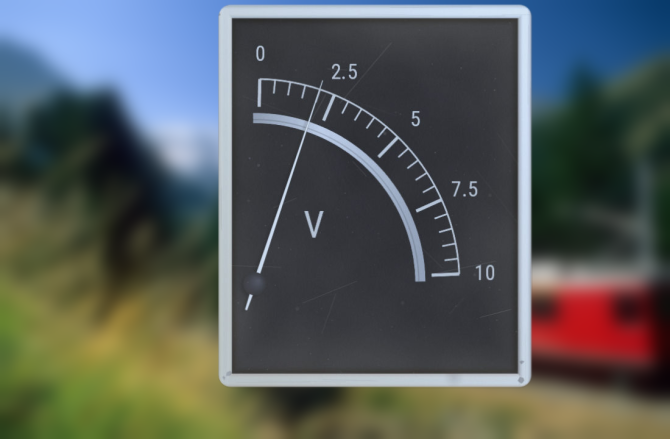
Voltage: 2,V
